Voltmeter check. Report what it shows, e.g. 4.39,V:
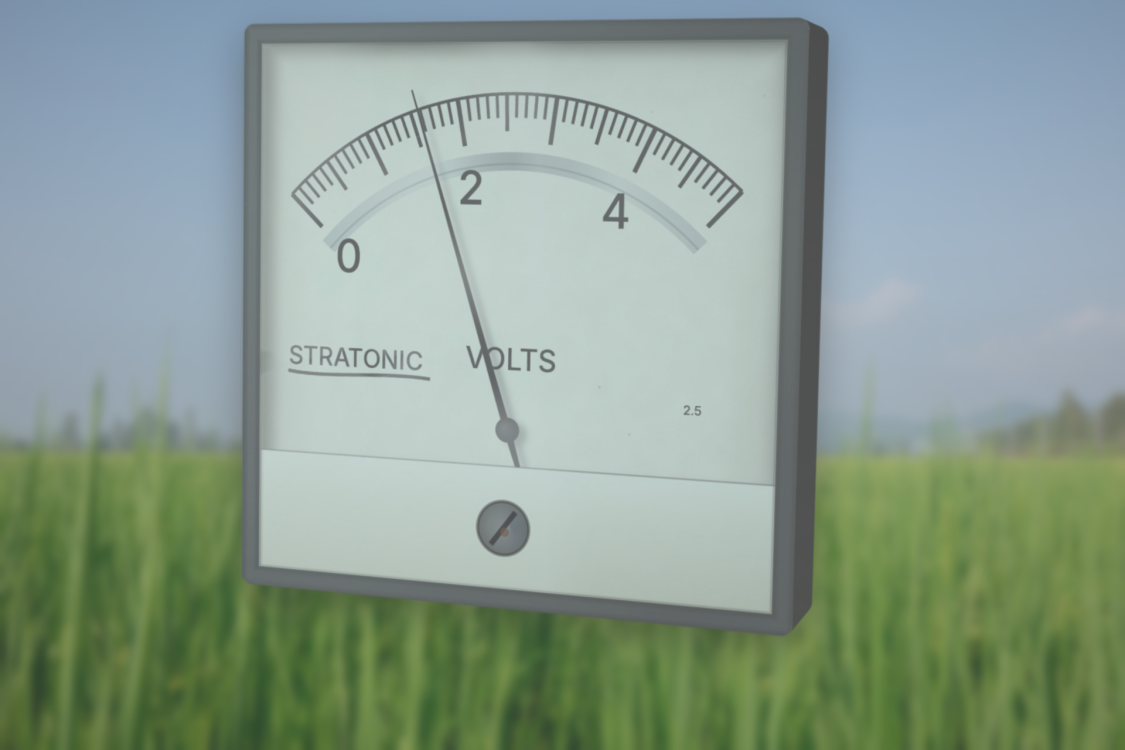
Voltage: 1.6,V
